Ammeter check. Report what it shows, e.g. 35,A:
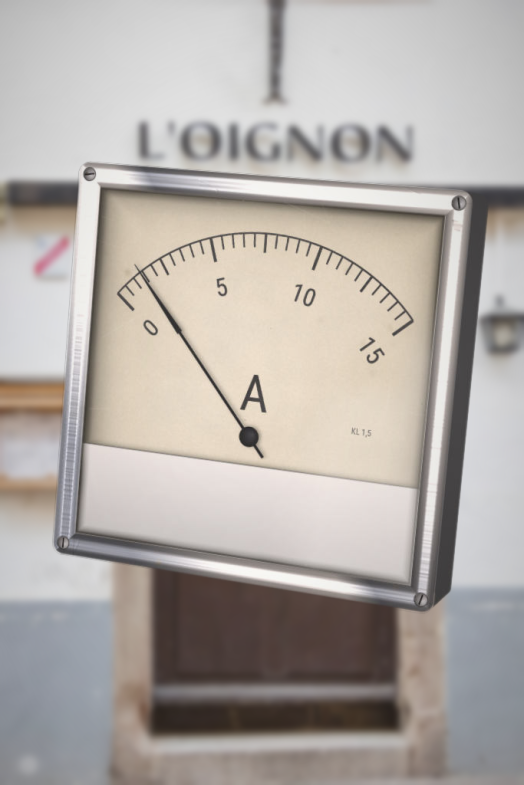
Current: 1.5,A
